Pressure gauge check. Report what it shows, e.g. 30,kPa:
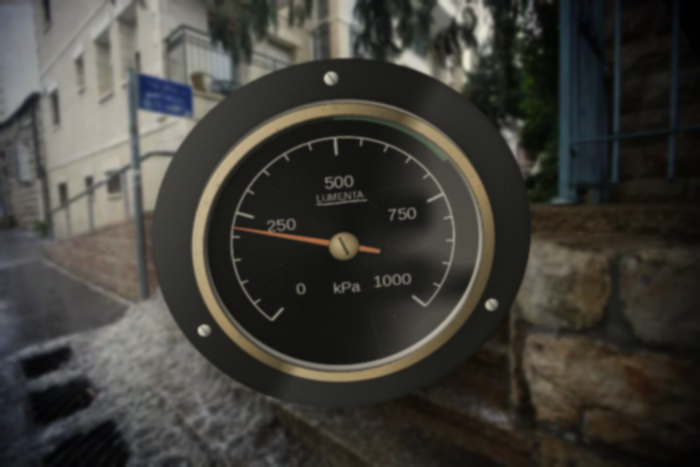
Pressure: 225,kPa
